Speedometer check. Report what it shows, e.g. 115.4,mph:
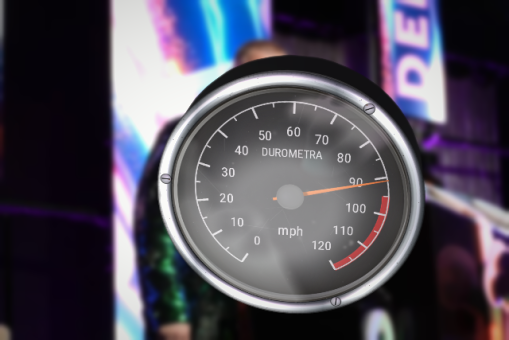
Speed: 90,mph
